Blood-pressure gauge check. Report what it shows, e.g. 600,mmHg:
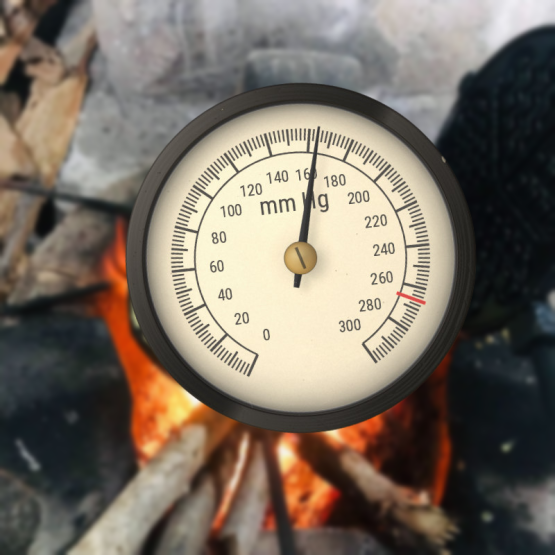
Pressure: 164,mmHg
